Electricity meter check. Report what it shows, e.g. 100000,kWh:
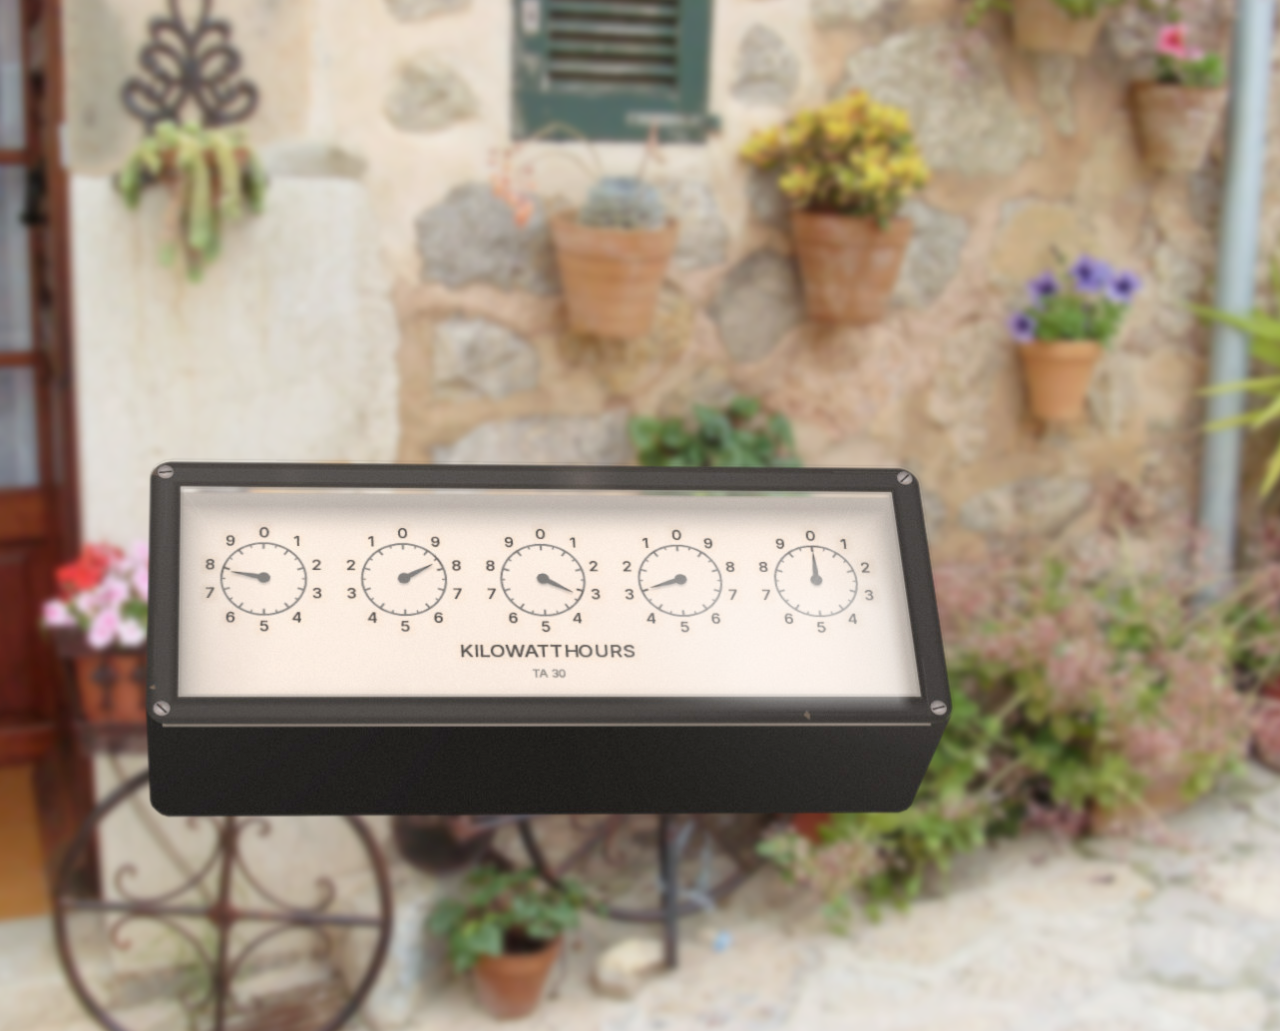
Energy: 78330,kWh
